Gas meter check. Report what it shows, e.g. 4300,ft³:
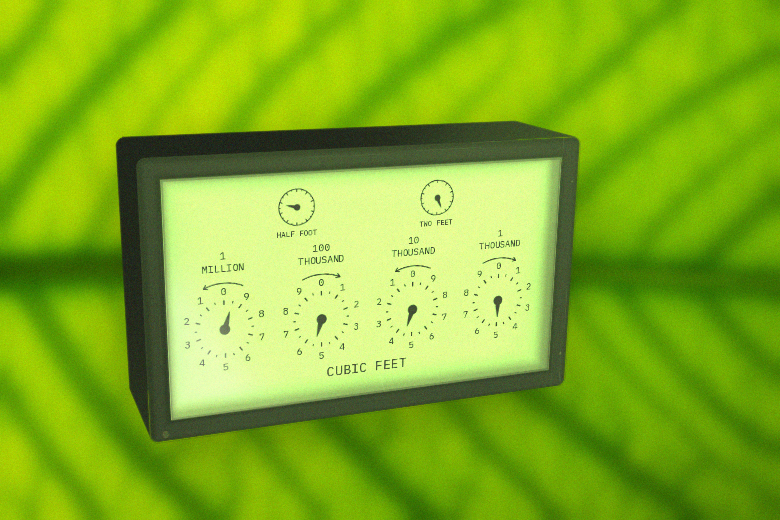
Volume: 954500,ft³
